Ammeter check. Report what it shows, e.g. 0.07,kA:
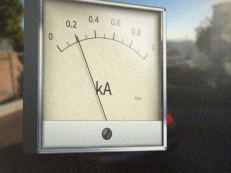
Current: 0.2,kA
